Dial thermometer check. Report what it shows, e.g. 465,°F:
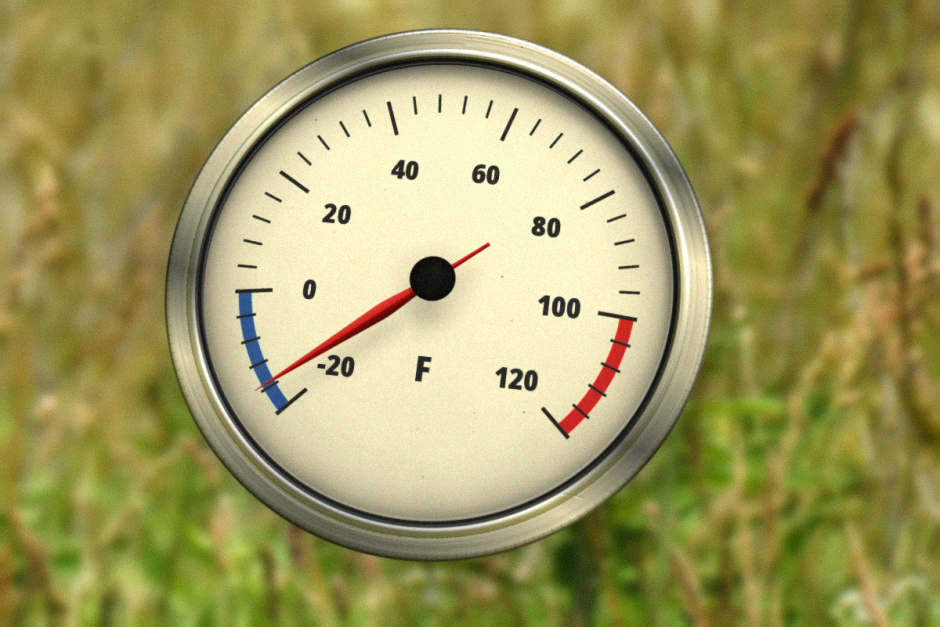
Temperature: -16,°F
